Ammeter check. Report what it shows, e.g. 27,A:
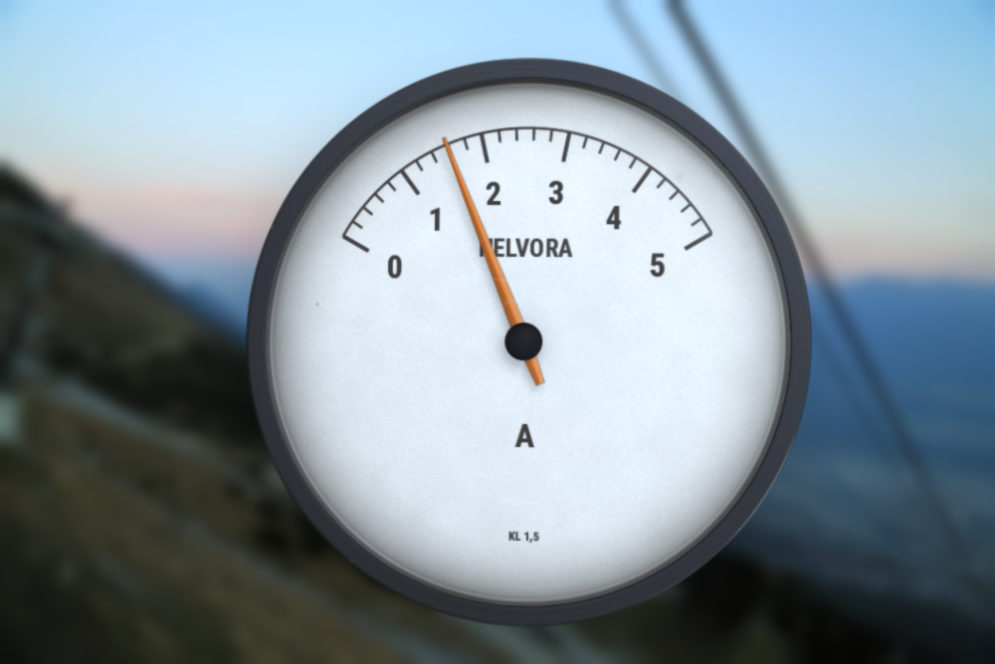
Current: 1.6,A
